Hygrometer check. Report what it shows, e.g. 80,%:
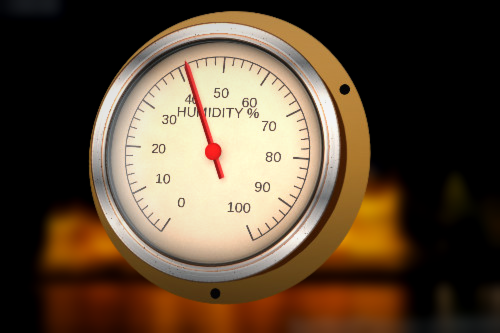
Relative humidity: 42,%
